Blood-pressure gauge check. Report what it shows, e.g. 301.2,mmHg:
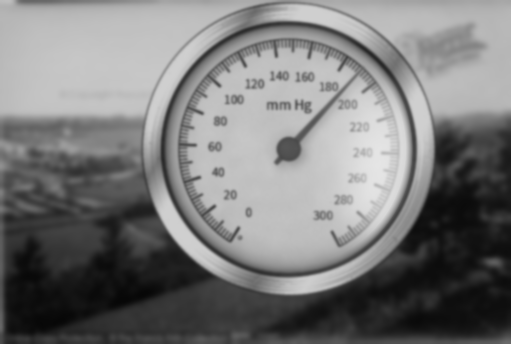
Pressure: 190,mmHg
